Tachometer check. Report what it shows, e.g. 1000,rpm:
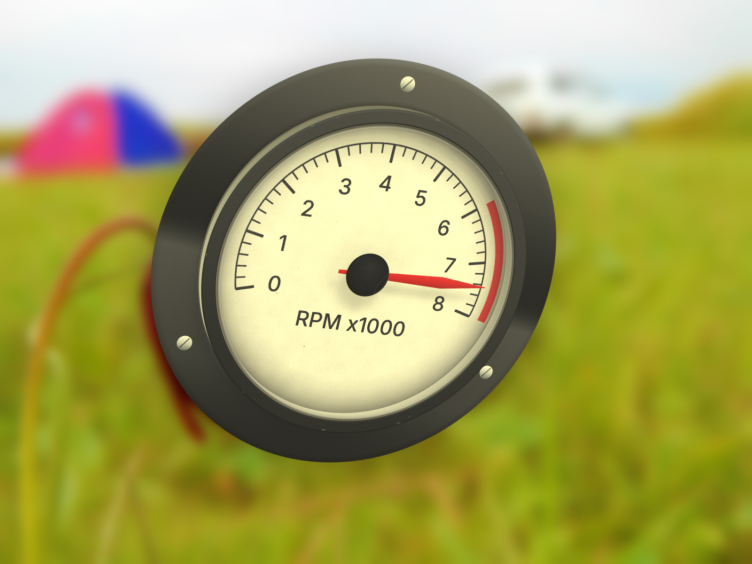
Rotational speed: 7400,rpm
